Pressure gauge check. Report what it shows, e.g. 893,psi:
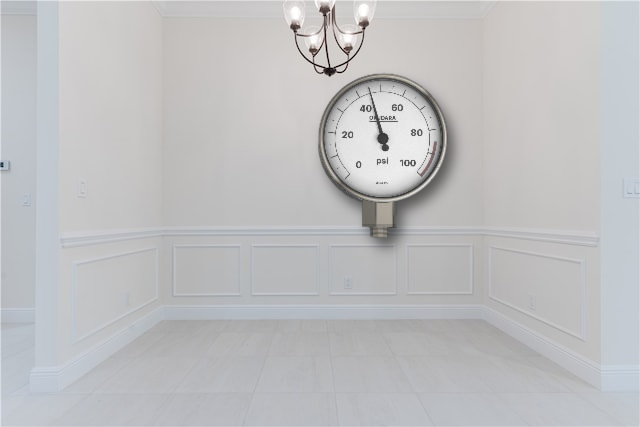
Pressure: 45,psi
